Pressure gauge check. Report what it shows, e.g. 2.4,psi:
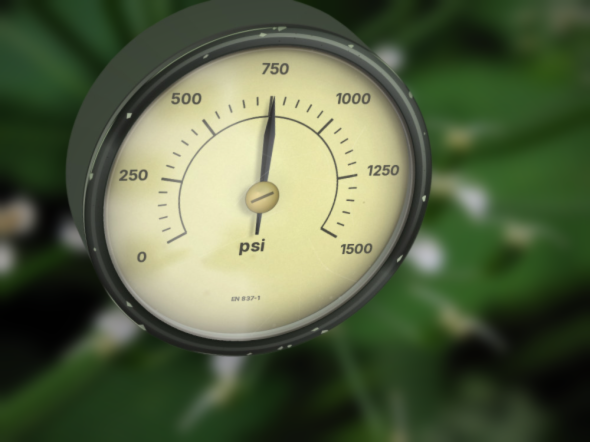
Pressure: 750,psi
